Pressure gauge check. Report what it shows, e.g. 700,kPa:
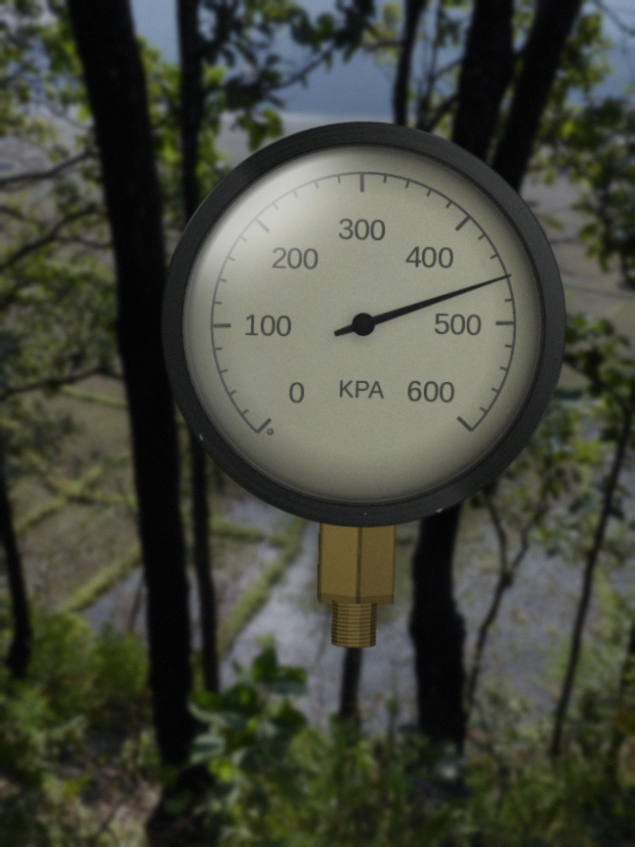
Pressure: 460,kPa
